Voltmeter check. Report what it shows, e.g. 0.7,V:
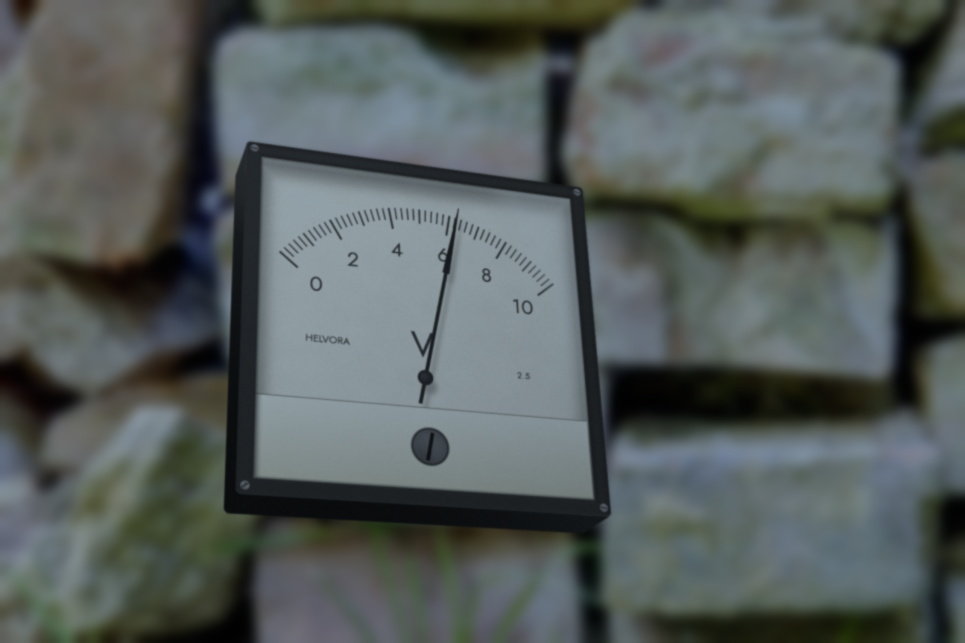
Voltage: 6.2,V
